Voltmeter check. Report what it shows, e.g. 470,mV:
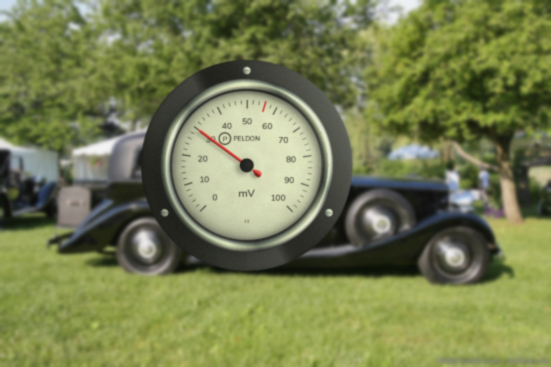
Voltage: 30,mV
